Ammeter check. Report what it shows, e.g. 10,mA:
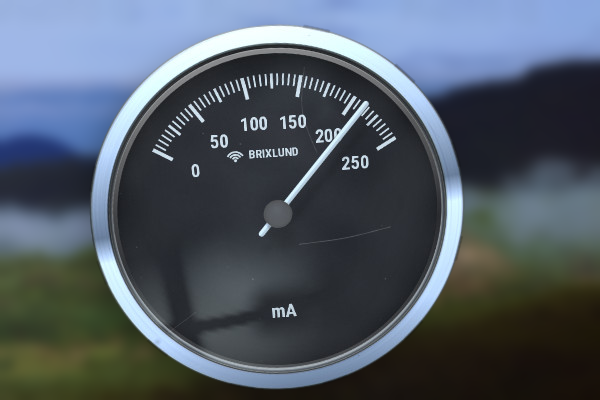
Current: 210,mA
